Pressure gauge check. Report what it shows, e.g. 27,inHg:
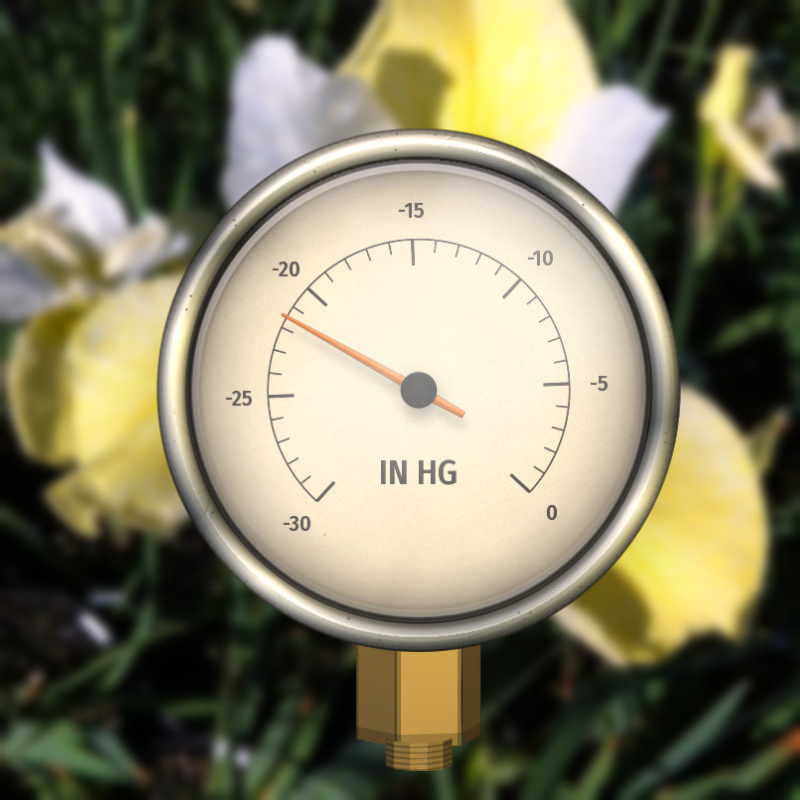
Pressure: -21.5,inHg
